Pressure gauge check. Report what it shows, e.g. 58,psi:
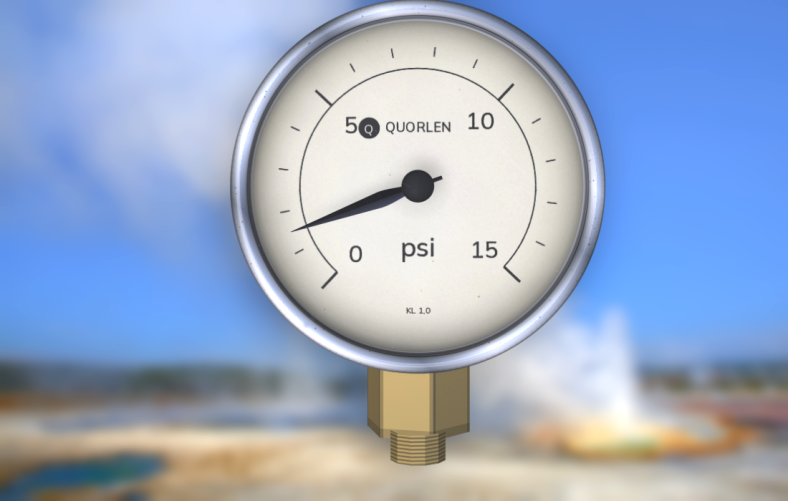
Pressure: 1.5,psi
